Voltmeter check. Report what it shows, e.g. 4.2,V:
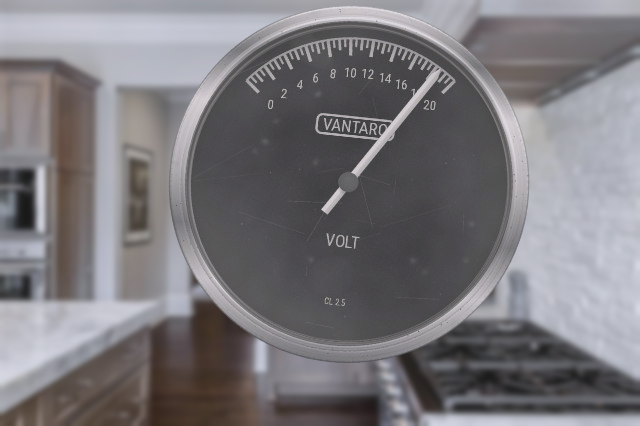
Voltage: 18.5,V
